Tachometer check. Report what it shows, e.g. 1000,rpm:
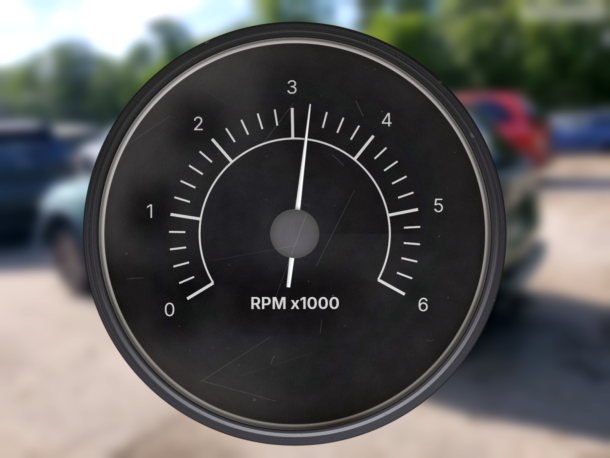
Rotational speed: 3200,rpm
